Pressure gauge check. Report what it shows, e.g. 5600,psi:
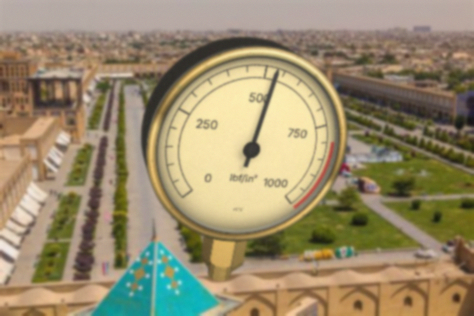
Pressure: 525,psi
